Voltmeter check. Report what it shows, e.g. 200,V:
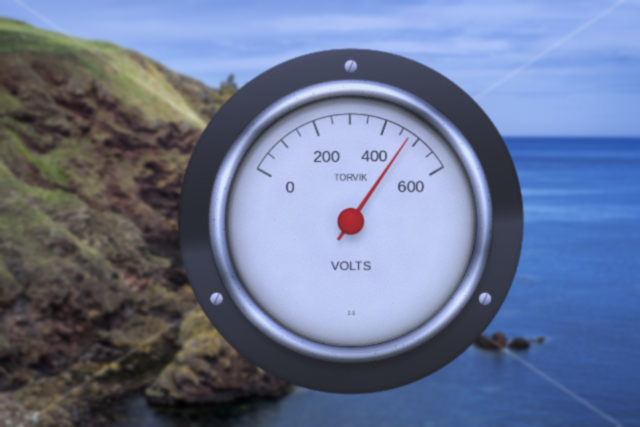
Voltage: 475,V
